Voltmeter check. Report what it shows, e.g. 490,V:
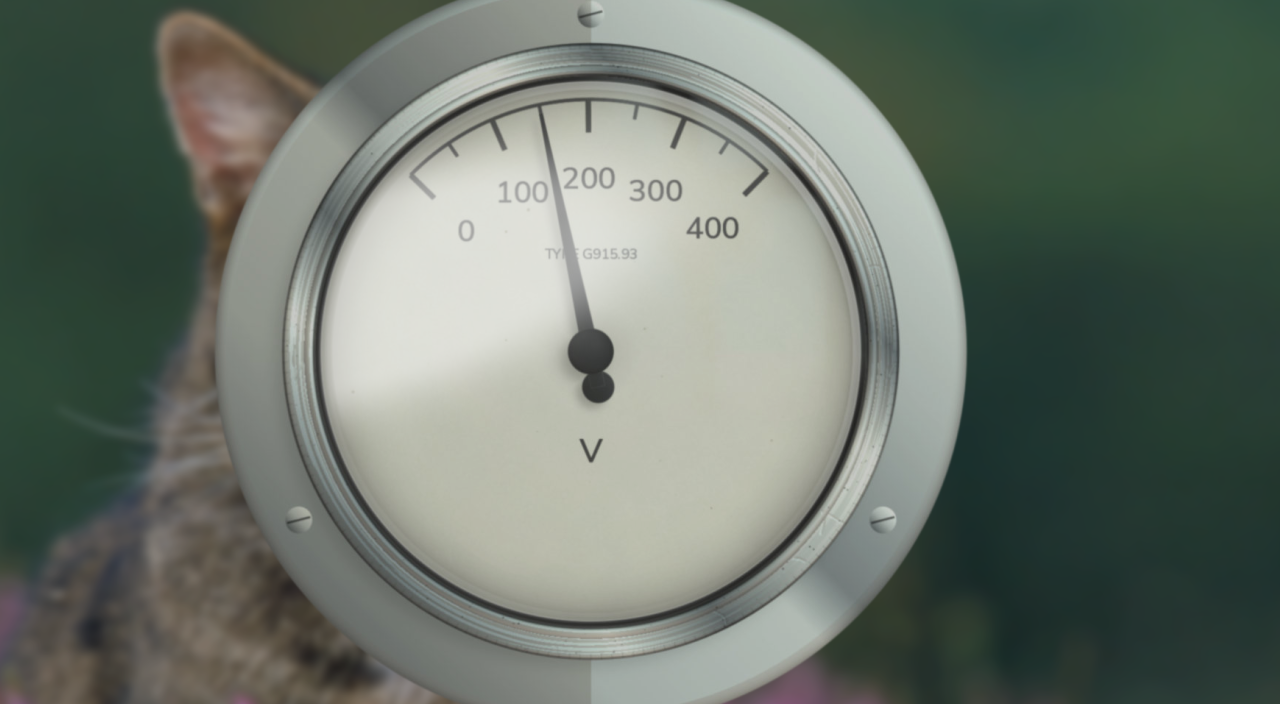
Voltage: 150,V
